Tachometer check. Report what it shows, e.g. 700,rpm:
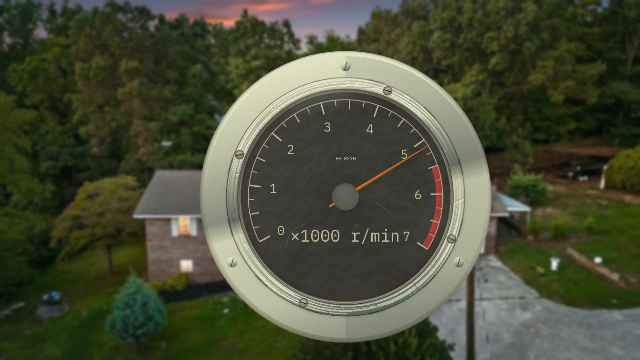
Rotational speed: 5125,rpm
